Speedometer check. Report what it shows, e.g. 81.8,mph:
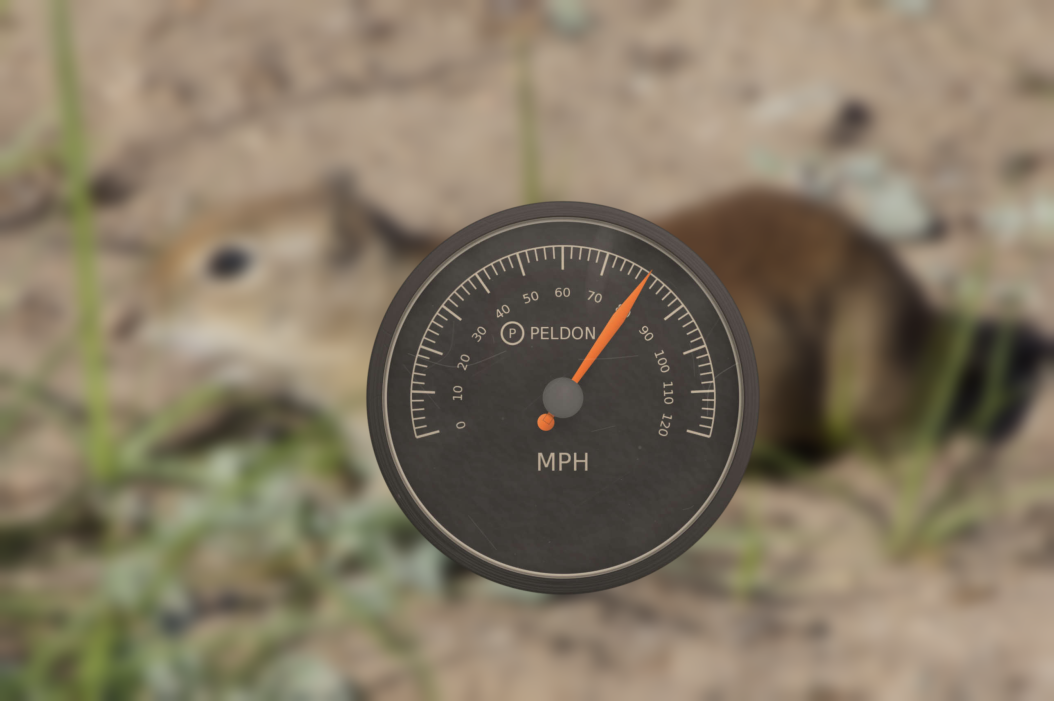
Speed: 80,mph
